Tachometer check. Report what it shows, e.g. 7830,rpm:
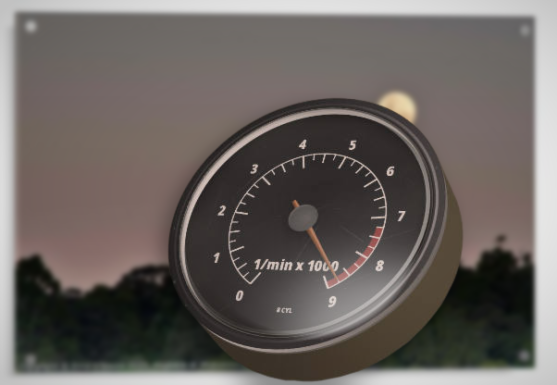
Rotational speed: 8750,rpm
